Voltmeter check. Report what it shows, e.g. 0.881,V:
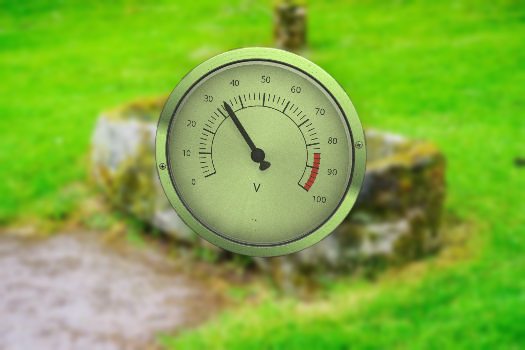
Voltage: 34,V
